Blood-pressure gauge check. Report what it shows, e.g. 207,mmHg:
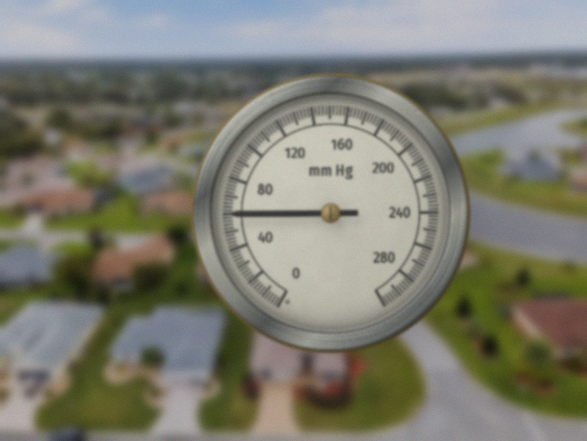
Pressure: 60,mmHg
